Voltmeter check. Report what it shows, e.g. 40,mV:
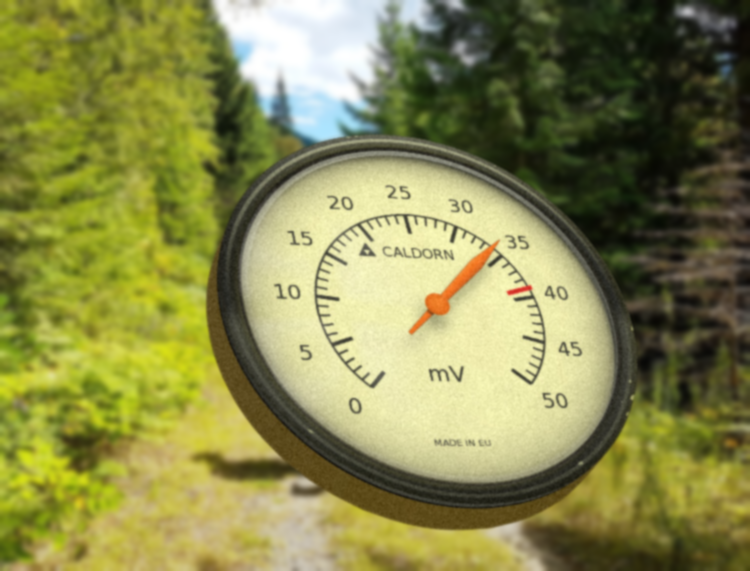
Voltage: 34,mV
